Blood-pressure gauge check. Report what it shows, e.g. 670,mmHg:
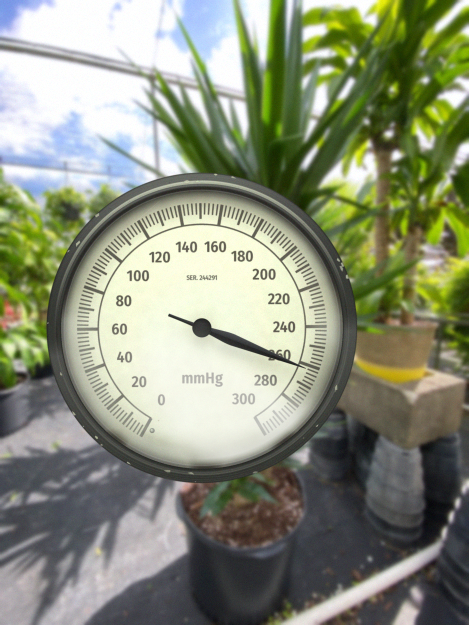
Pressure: 262,mmHg
